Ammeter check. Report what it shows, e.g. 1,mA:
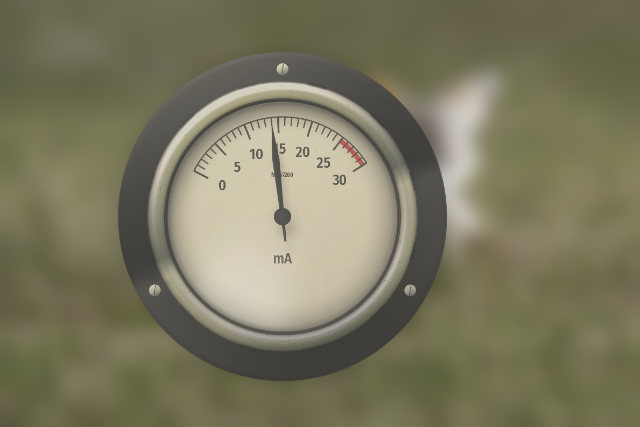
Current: 14,mA
